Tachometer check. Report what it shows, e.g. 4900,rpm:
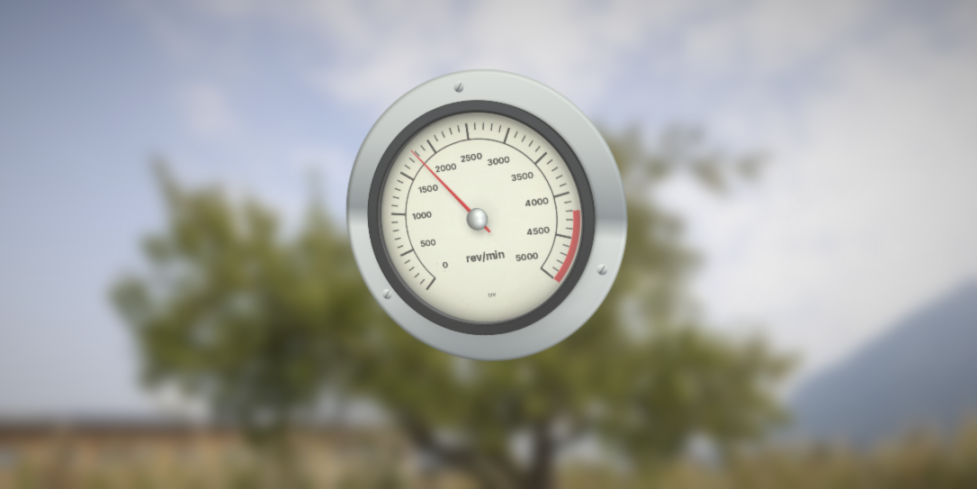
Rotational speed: 1800,rpm
